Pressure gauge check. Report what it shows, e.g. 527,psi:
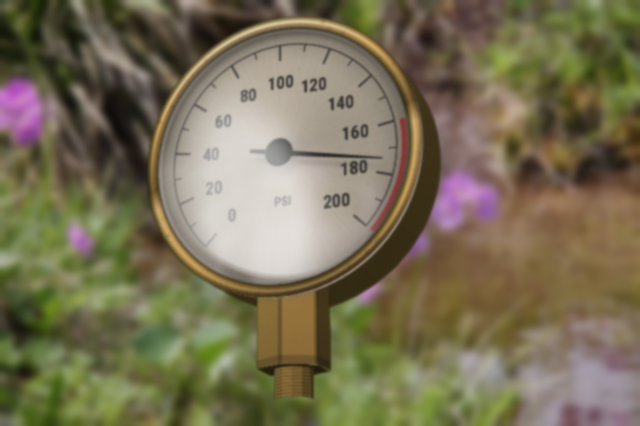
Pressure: 175,psi
